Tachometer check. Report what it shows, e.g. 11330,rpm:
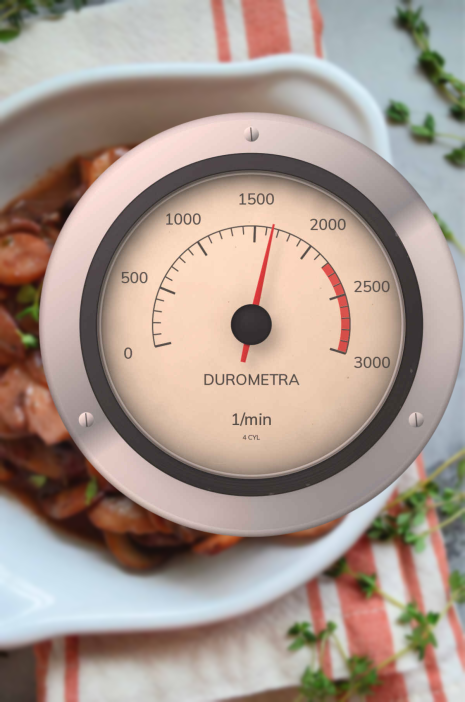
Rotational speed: 1650,rpm
